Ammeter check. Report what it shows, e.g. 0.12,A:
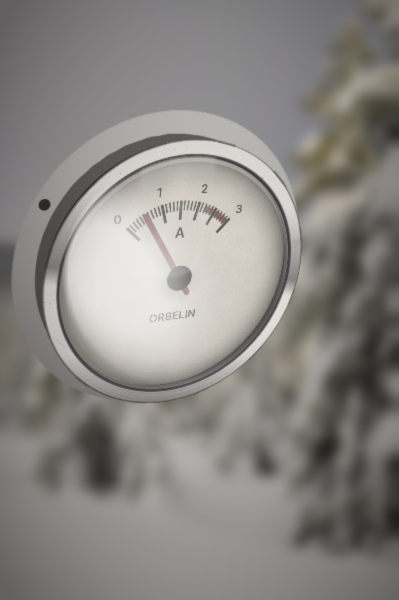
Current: 0.5,A
